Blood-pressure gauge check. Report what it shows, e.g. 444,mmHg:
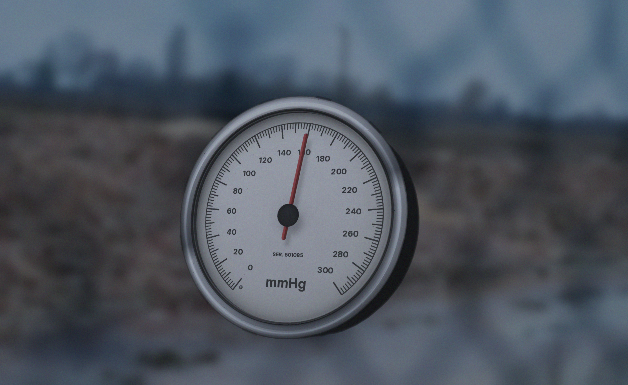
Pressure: 160,mmHg
